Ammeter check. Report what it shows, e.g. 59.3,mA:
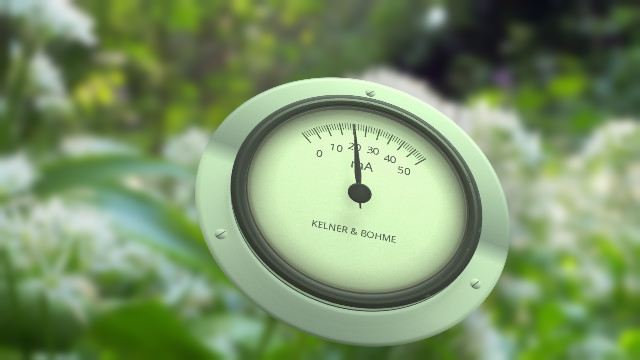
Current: 20,mA
